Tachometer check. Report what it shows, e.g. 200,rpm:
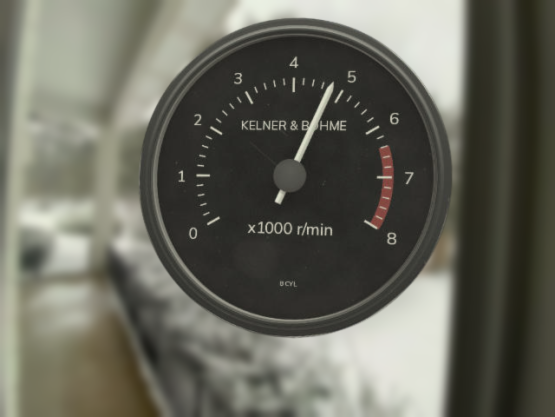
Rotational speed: 4800,rpm
